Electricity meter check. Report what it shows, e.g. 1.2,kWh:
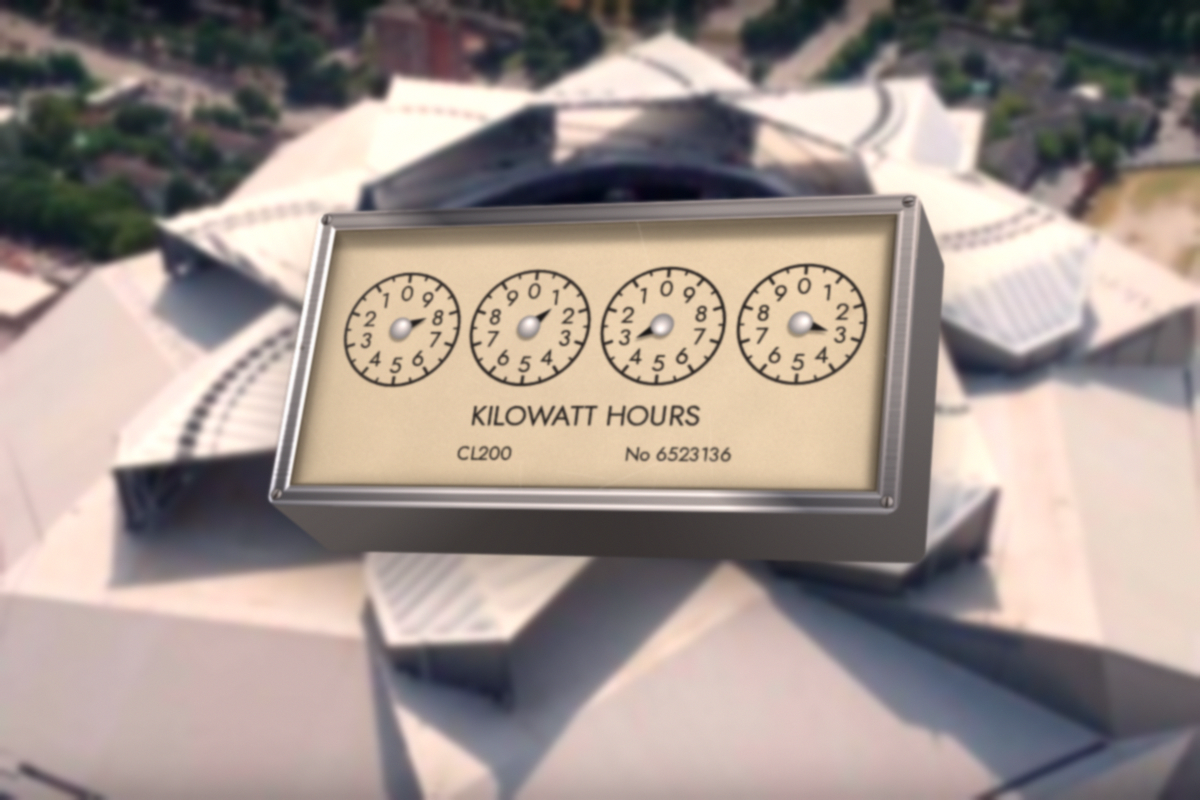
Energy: 8133,kWh
